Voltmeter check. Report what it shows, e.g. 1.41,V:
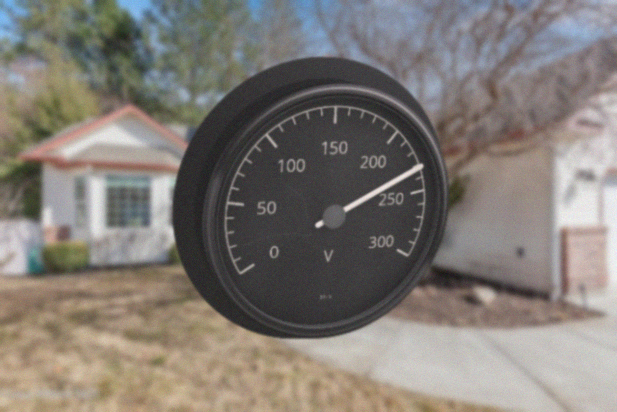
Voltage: 230,V
